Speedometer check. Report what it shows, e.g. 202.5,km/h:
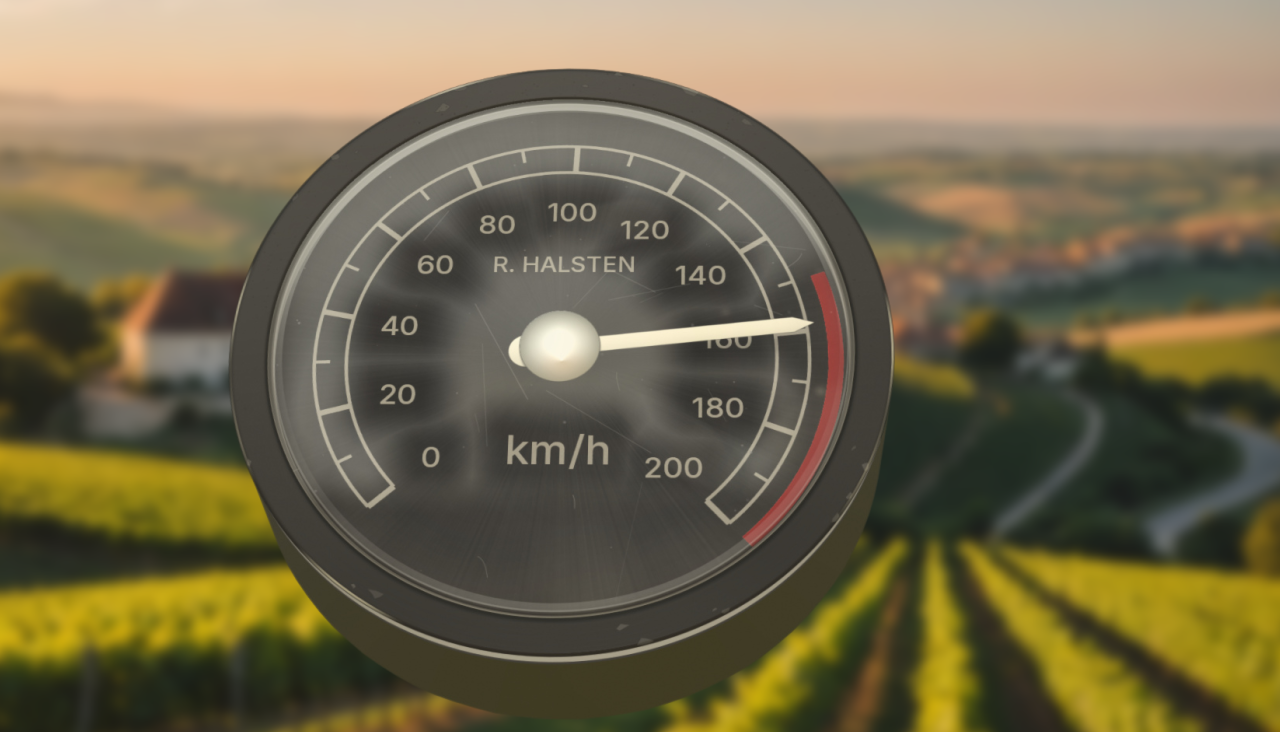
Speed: 160,km/h
